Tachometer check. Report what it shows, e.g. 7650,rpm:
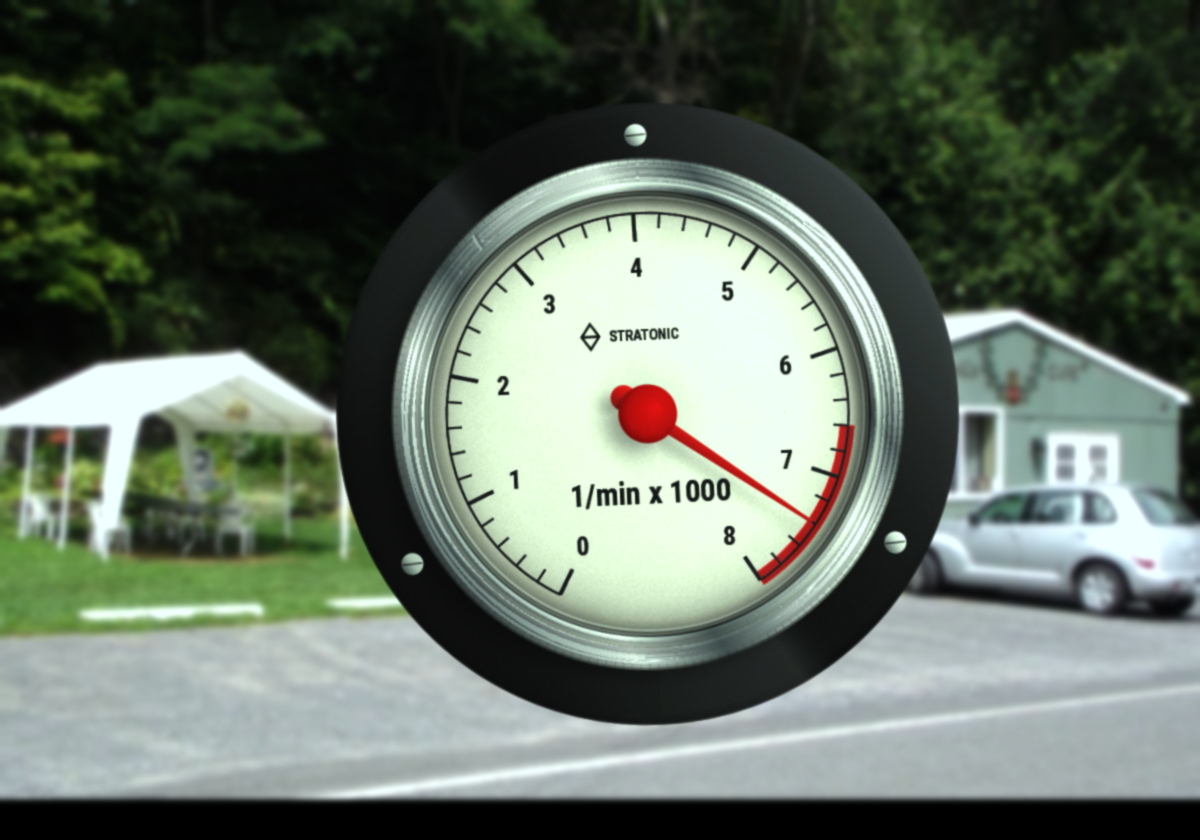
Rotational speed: 7400,rpm
